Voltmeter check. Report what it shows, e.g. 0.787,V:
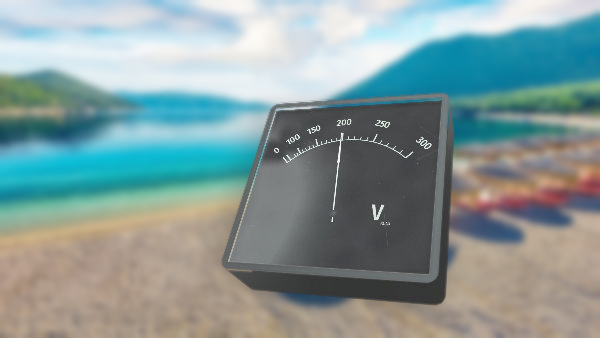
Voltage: 200,V
